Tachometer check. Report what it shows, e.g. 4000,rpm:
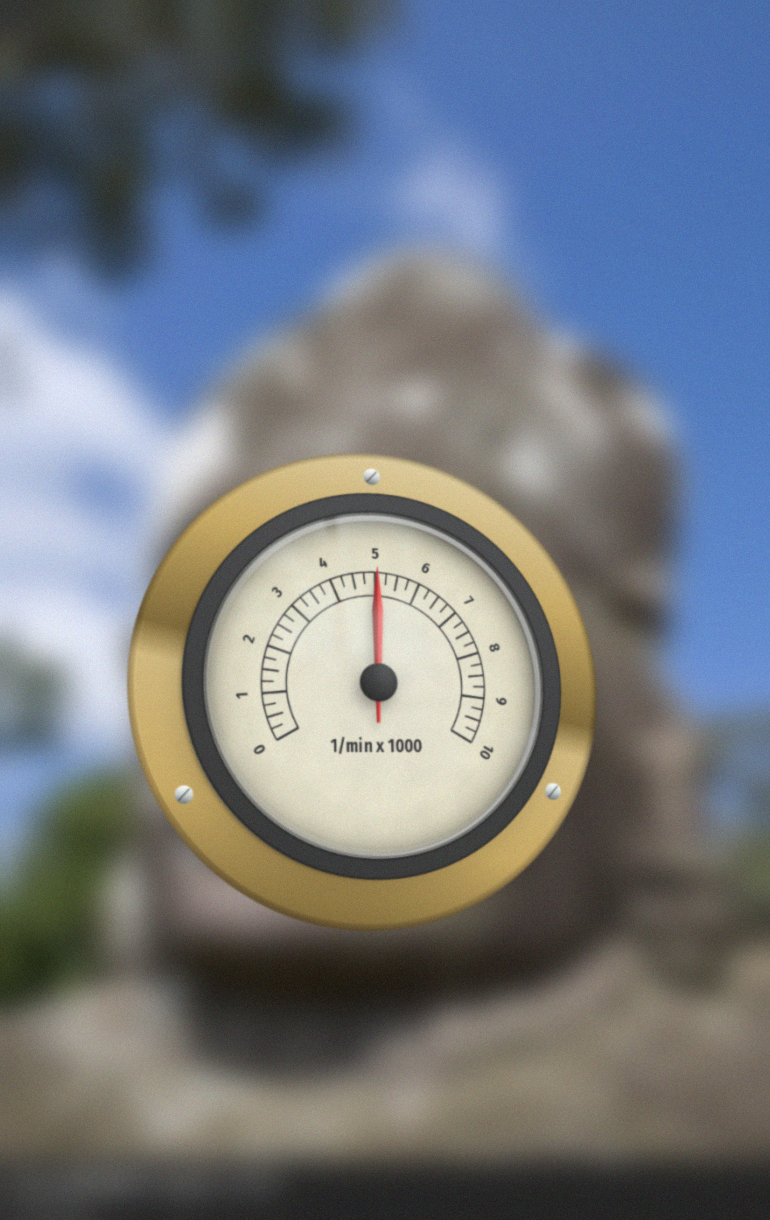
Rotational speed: 5000,rpm
